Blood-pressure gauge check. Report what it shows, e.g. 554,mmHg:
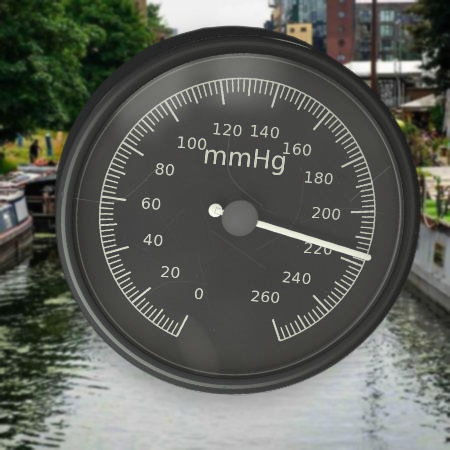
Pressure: 216,mmHg
